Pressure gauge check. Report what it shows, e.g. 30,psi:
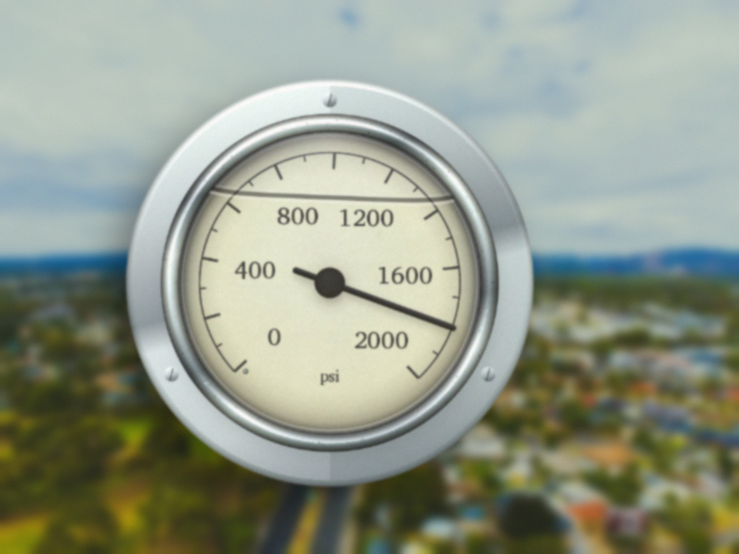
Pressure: 1800,psi
